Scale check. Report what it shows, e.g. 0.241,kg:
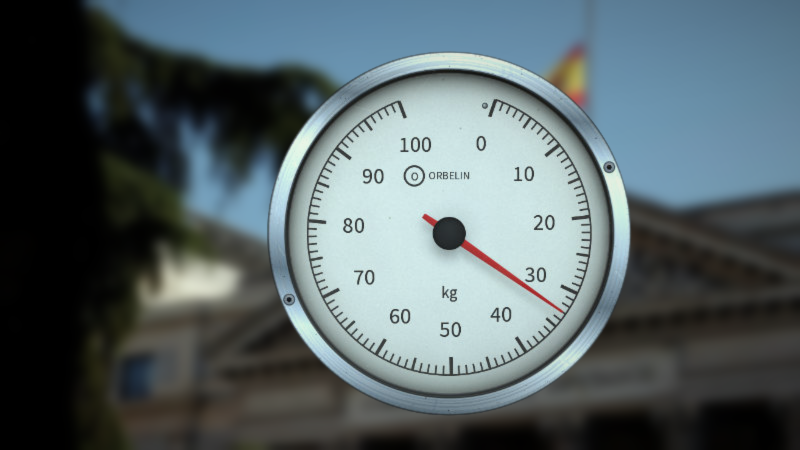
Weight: 33,kg
